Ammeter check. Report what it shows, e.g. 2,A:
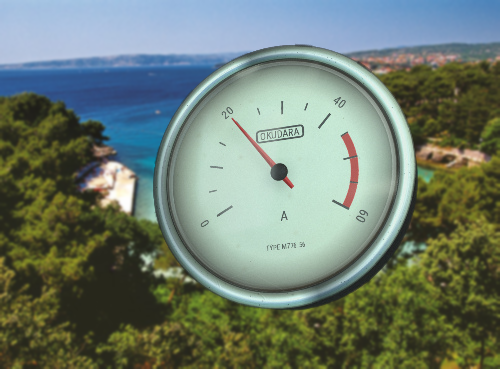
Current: 20,A
